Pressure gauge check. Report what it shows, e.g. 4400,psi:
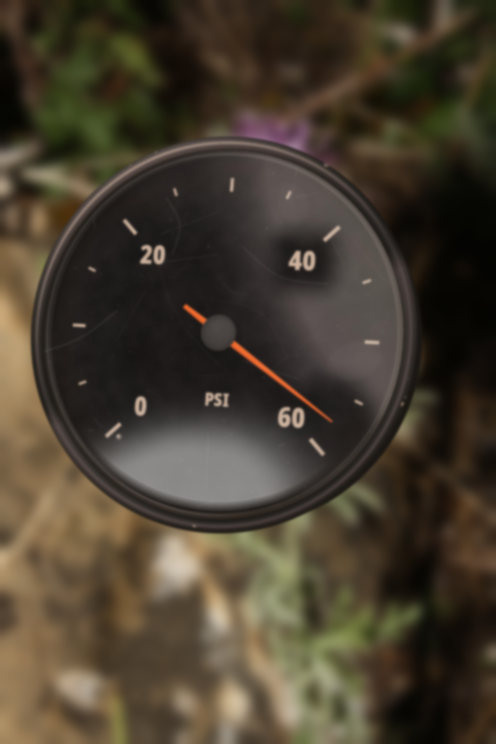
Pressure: 57.5,psi
